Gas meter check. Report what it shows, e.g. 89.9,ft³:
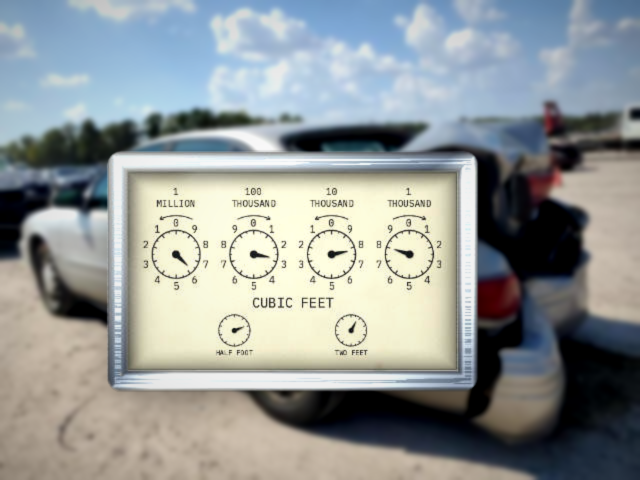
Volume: 627800,ft³
